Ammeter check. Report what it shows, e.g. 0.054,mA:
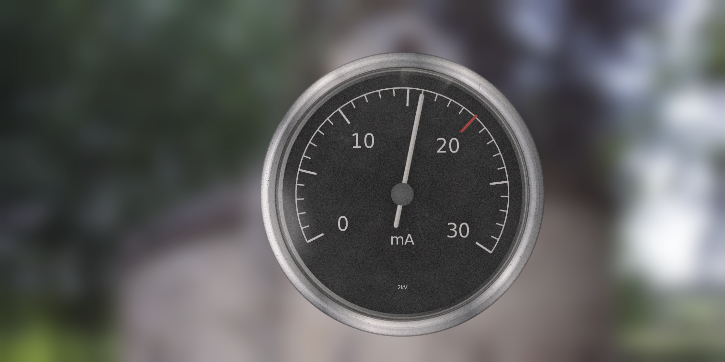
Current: 16,mA
